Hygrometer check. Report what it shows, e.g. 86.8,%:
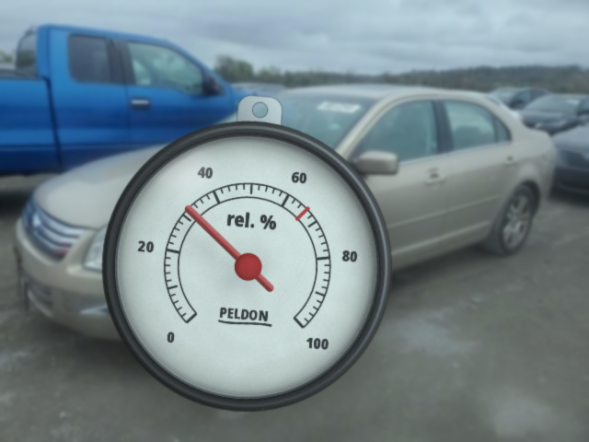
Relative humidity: 32,%
